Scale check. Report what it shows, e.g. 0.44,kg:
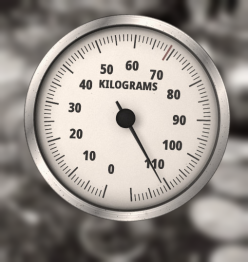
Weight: 111,kg
